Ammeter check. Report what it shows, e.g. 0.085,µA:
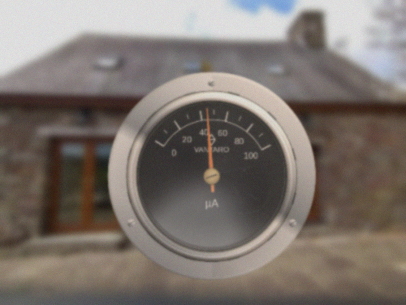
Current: 45,µA
